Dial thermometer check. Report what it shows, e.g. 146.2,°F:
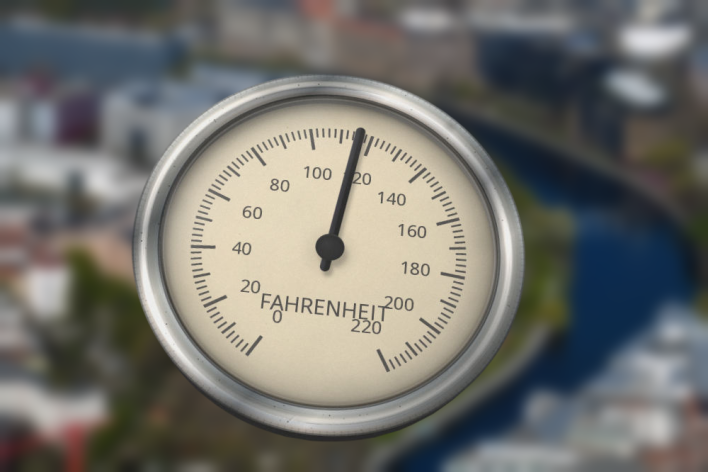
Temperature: 116,°F
